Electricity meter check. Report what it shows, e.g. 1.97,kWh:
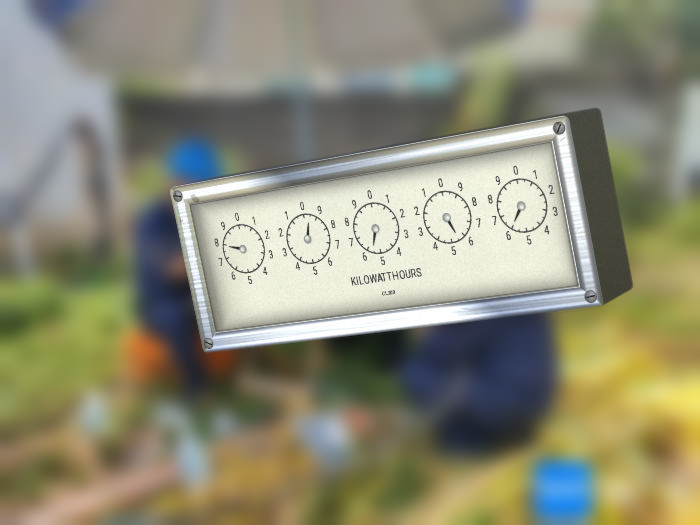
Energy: 79556,kWh
